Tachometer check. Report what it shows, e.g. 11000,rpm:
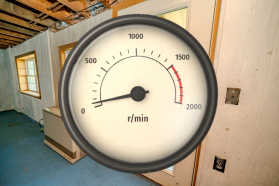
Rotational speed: 50,rpm
